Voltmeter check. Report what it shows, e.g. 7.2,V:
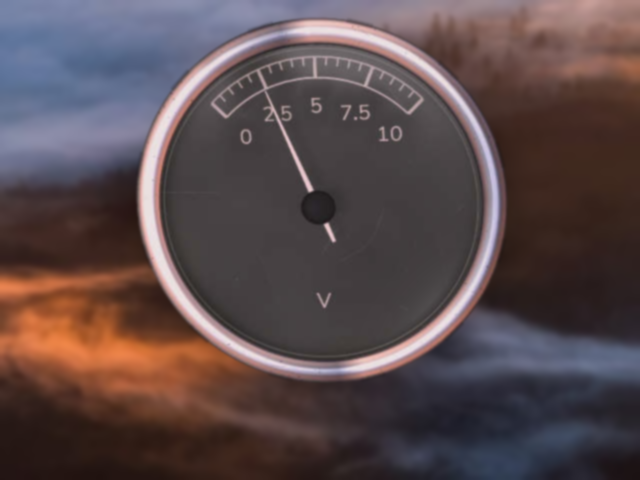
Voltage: 2.5,V
